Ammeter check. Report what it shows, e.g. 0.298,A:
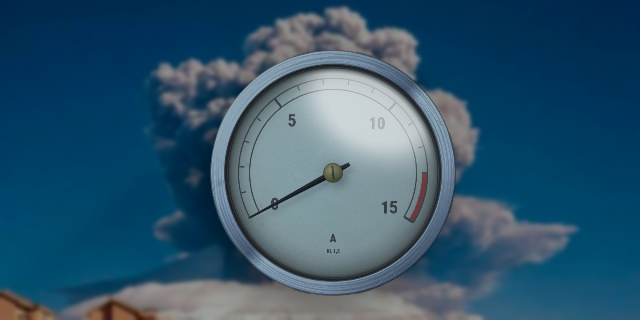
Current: 0,A
